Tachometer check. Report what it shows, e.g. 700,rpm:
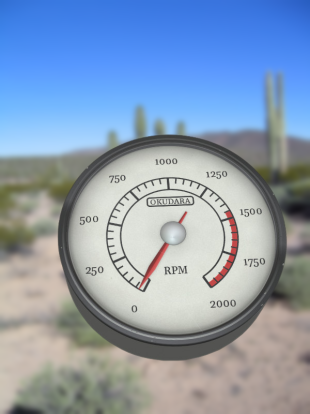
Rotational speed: 25,rpm
